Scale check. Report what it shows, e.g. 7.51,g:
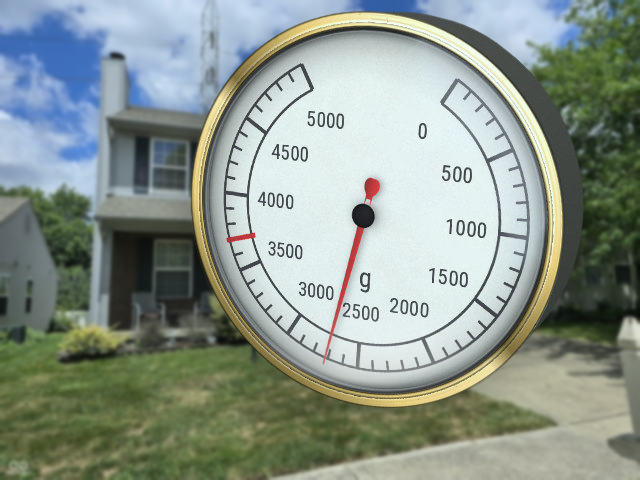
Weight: 2700,g
